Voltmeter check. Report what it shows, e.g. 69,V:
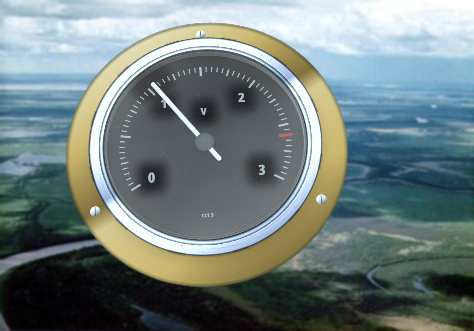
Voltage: 1.05,V
